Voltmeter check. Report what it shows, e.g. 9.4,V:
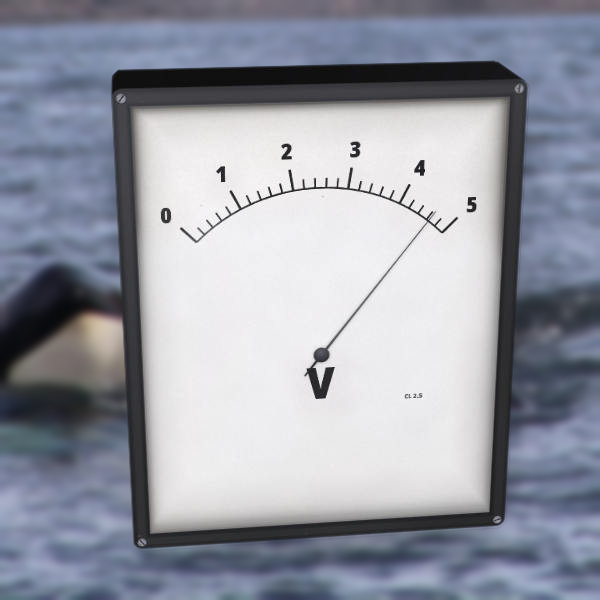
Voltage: 4.6,V
